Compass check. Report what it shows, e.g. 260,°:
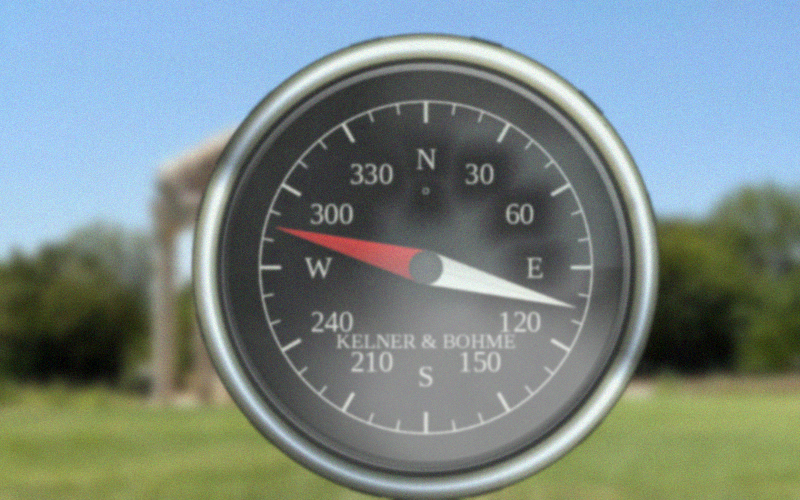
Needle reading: 285,°
